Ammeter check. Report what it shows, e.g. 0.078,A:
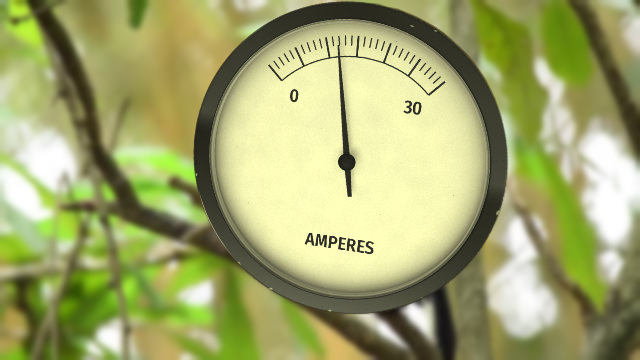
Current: 12,A
